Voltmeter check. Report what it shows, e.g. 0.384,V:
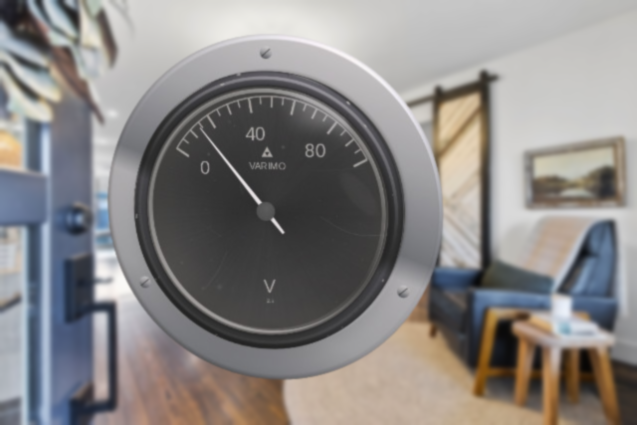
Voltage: 15,V
